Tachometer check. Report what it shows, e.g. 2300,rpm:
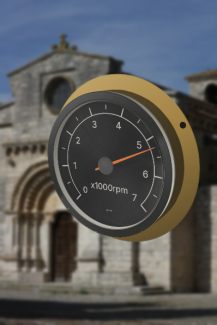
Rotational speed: 5250,rpm
